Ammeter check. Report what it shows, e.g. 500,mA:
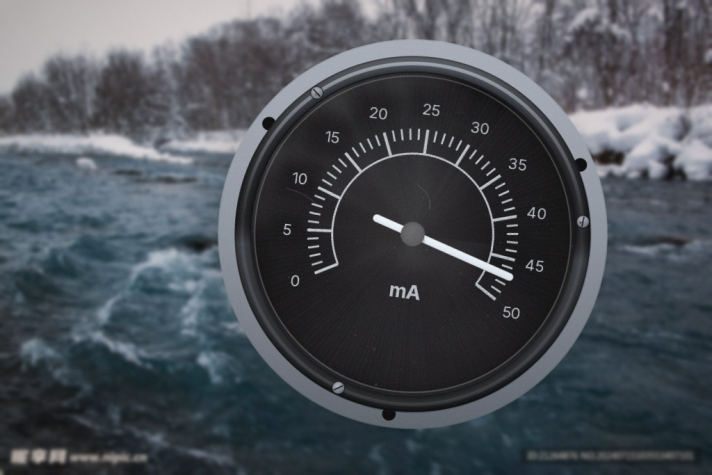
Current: 47,mA
